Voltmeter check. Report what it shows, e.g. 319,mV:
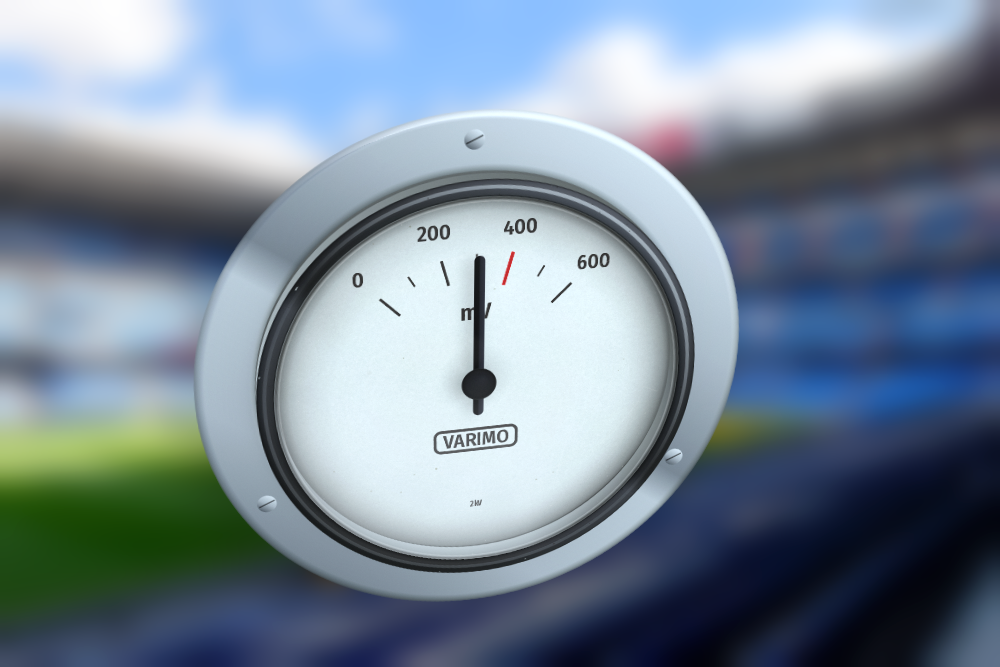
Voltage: 300,mV
